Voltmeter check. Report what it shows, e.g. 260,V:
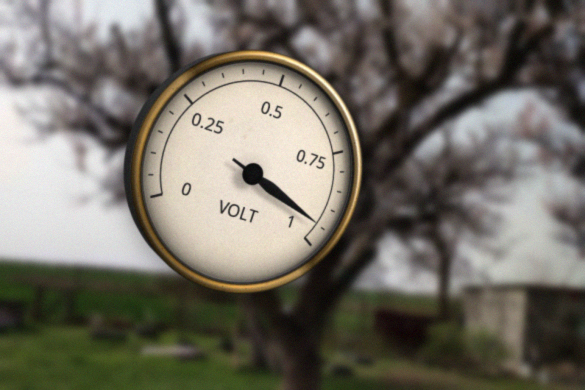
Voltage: 0.95,V
